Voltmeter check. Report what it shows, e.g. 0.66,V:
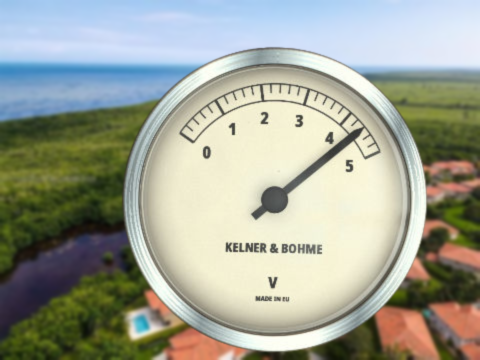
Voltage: 4.4,V
